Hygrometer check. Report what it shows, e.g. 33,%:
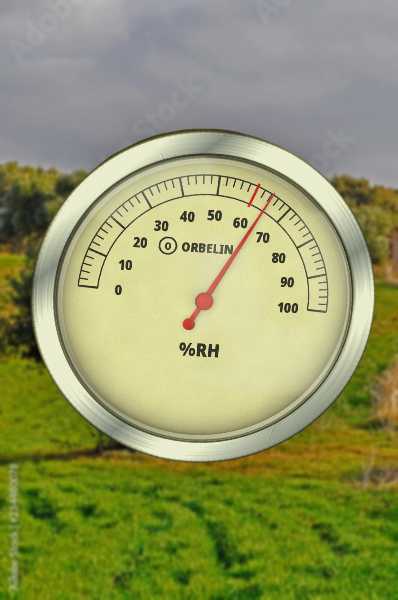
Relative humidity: 64,%
